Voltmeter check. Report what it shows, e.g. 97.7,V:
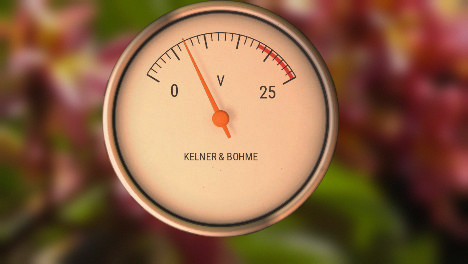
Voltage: 7,V
